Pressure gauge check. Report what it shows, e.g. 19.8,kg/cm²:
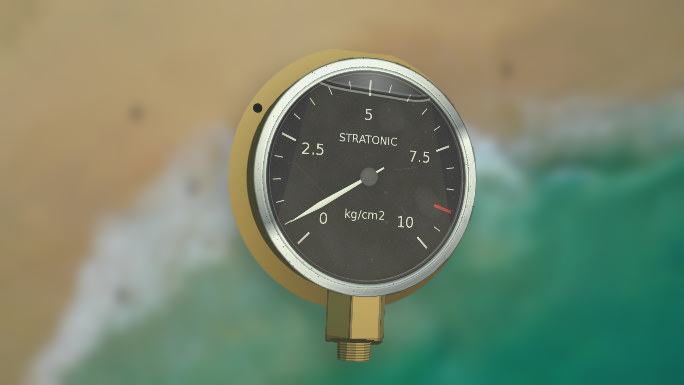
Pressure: 0.5,kg/cm²
